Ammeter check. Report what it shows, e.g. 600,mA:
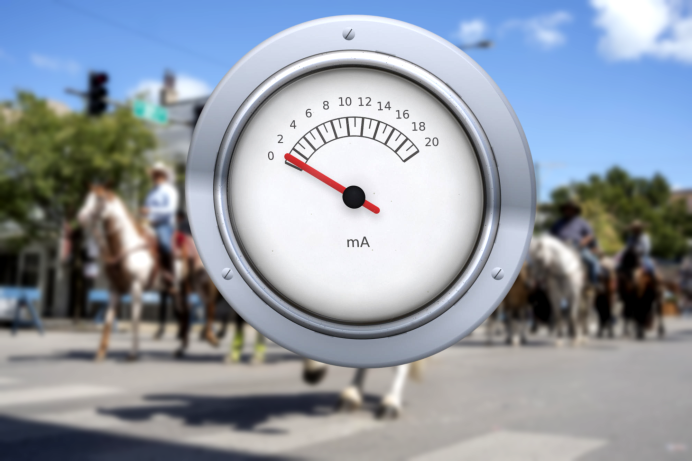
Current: 1,mA
